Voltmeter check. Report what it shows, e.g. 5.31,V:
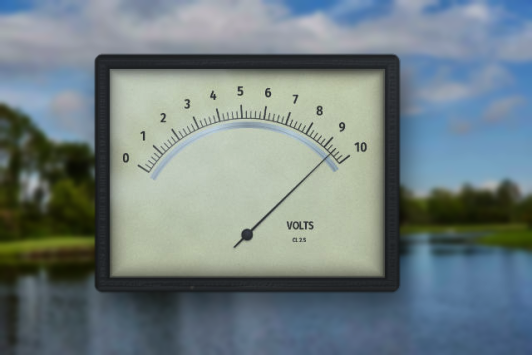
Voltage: 9.4,V
